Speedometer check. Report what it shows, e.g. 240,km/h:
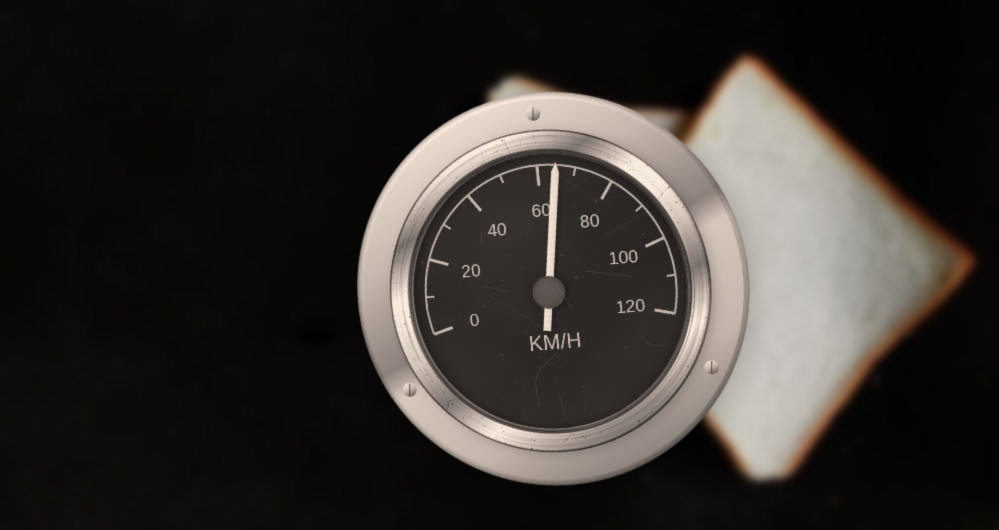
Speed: 65,km/h
